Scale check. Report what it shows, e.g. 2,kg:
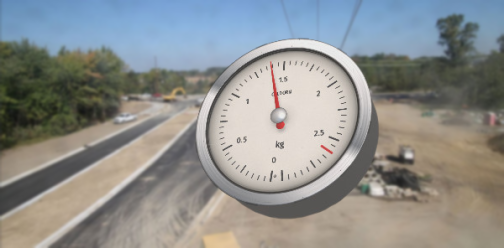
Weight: 1.4,kg
